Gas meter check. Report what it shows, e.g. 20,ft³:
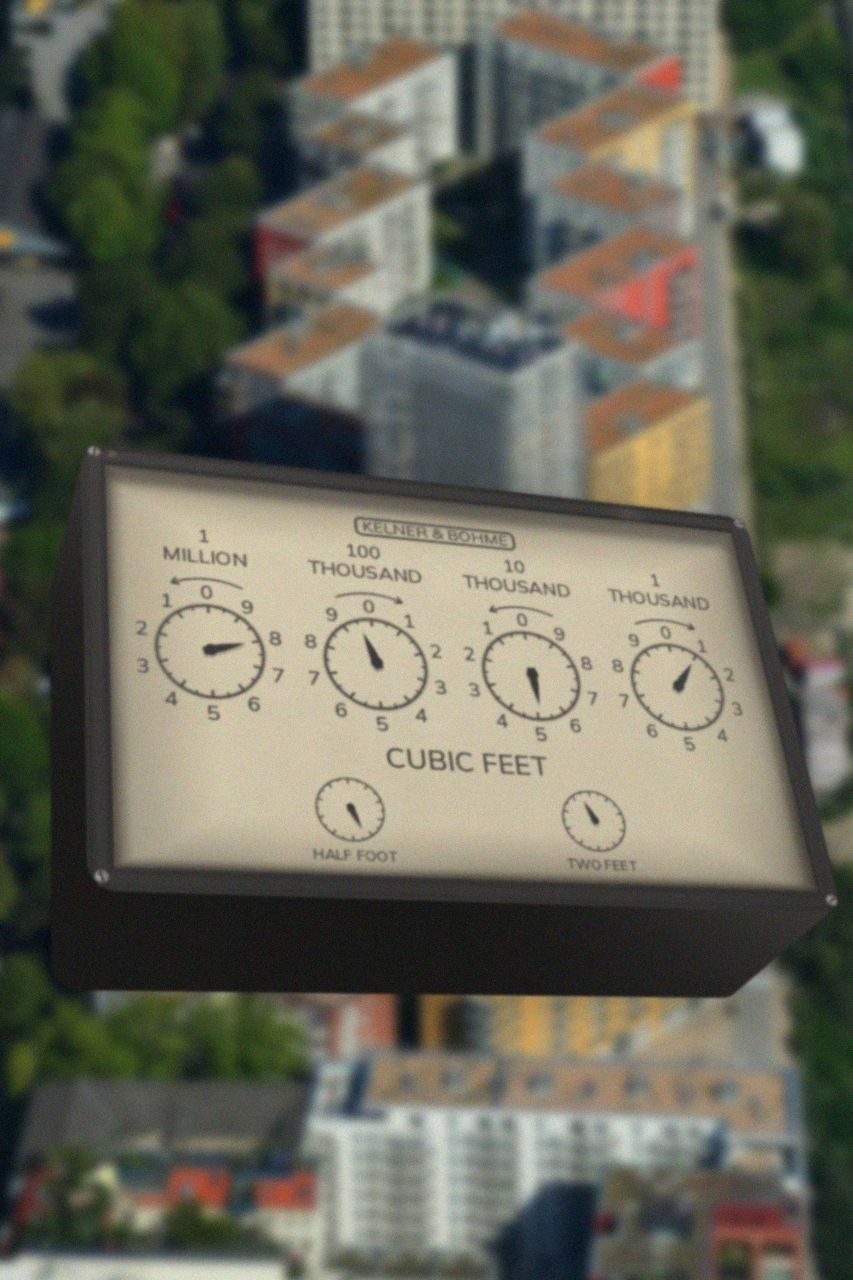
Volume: 795100,ft³
